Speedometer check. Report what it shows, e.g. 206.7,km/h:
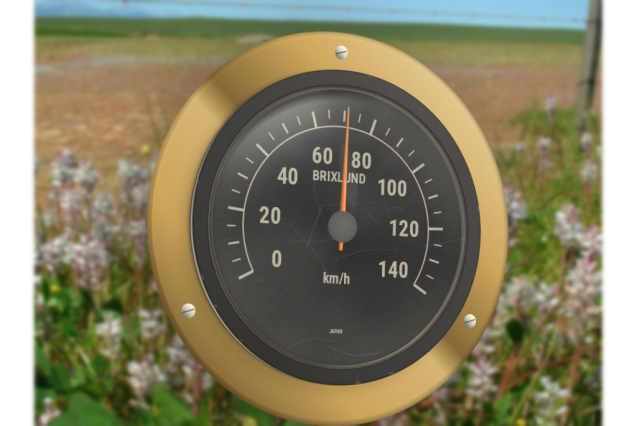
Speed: 70,km/h
